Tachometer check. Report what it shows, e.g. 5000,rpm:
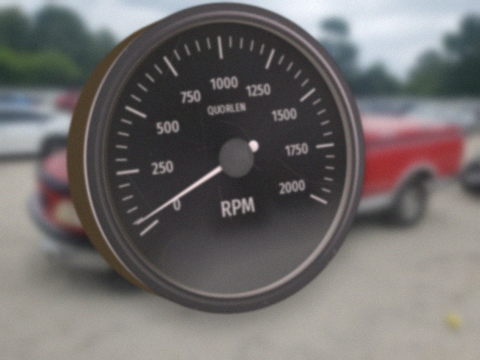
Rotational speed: 50,rpm
